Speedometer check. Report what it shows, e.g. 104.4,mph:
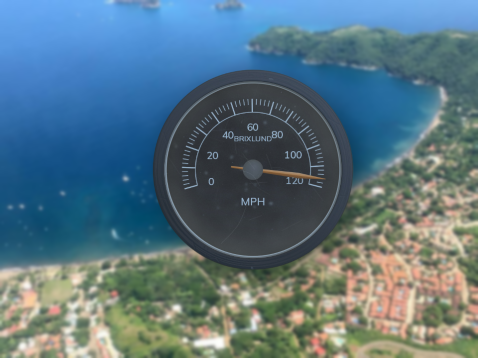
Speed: 116,mph
